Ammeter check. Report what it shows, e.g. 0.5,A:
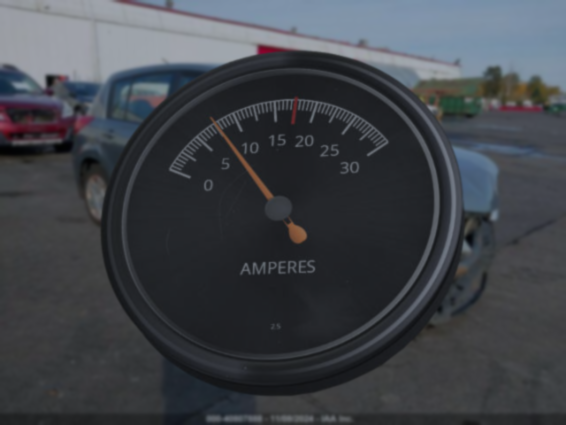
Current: 7.5,A
